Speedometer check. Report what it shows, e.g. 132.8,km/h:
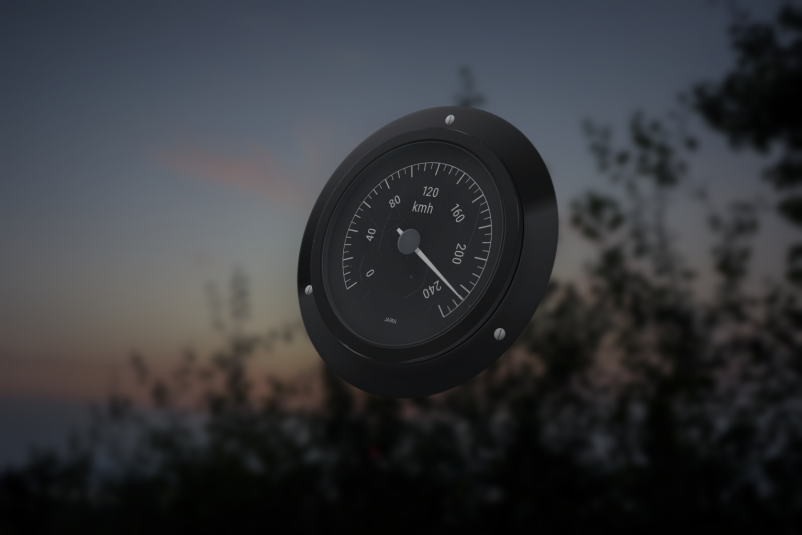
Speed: 225,km/h
